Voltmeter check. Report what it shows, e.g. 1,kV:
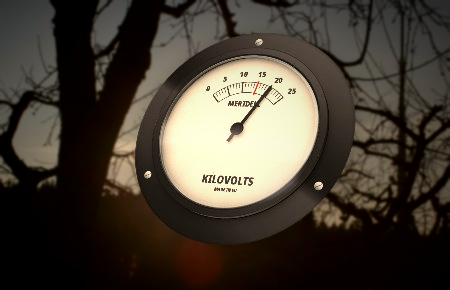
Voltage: 20,kV
